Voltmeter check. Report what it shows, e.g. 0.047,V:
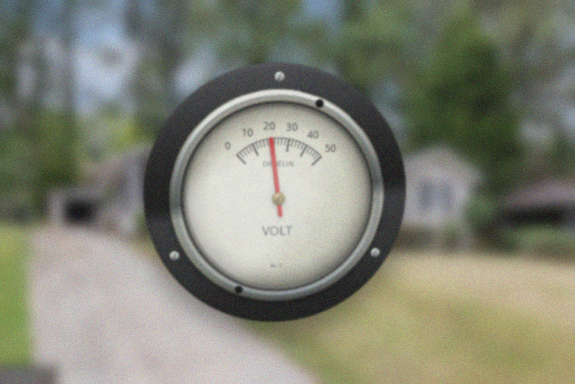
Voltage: 20,V
